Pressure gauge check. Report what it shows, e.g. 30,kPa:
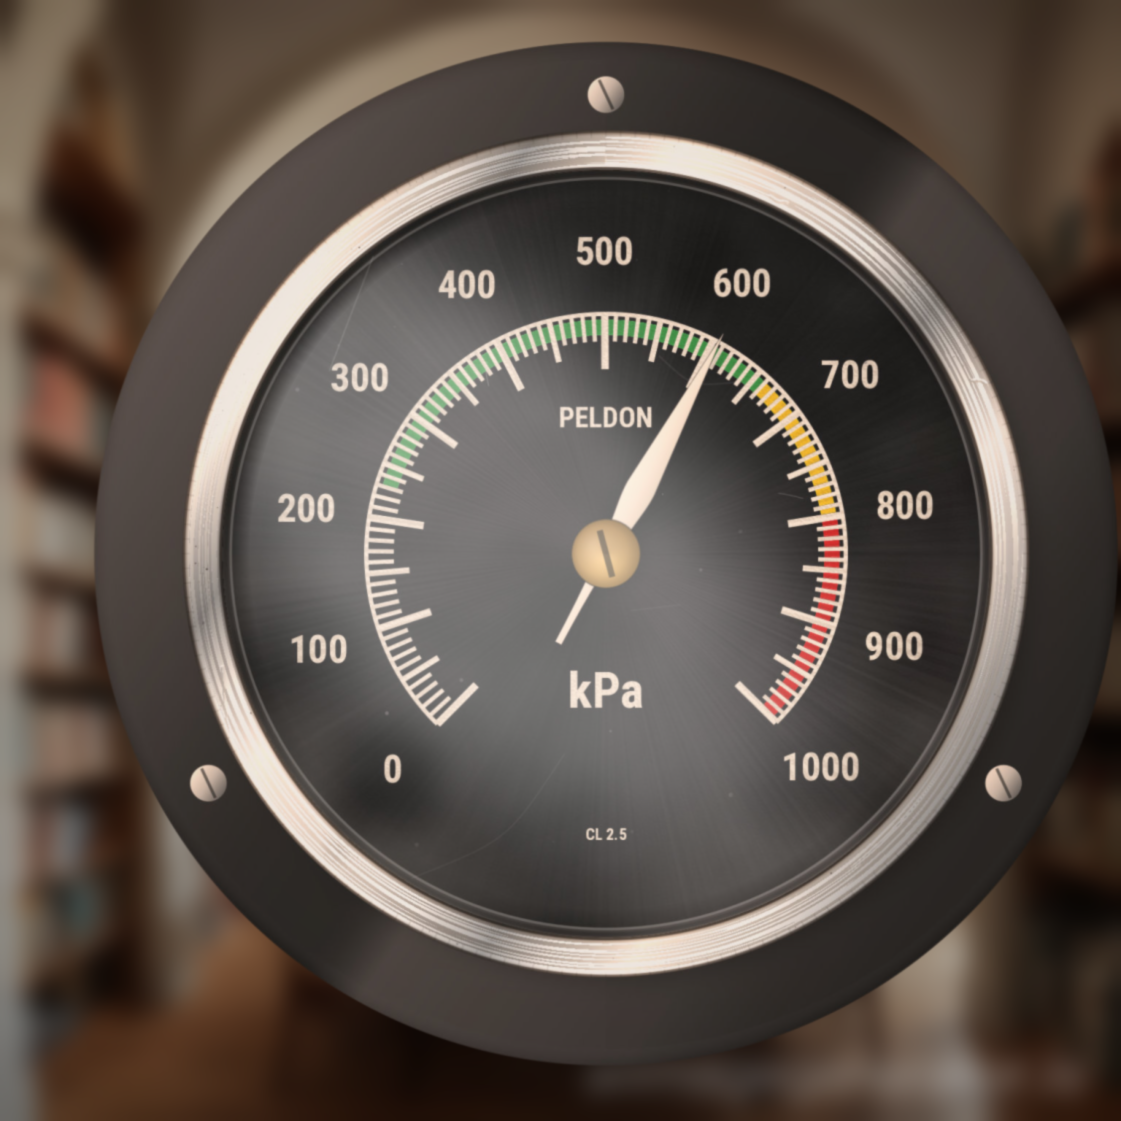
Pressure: 605,kPa
